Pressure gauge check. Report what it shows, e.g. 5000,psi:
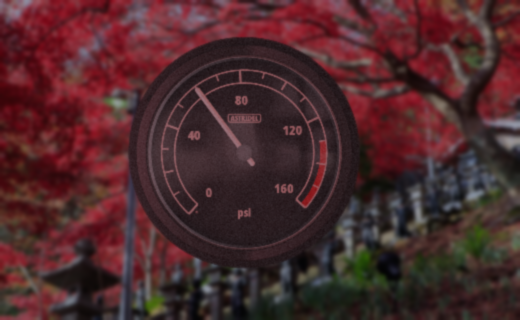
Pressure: 60,psi
